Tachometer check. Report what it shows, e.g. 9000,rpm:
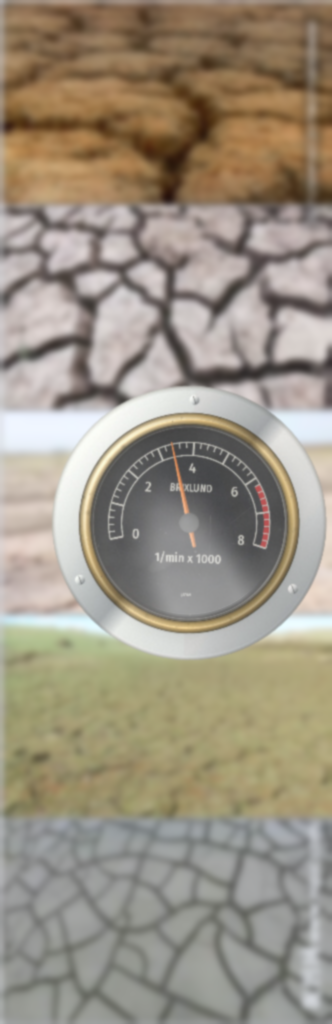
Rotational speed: 3400,rpm
